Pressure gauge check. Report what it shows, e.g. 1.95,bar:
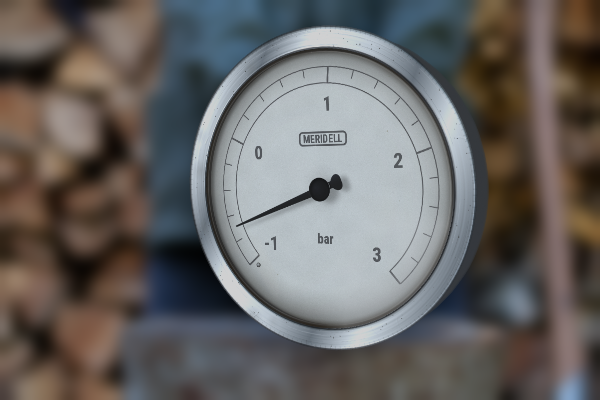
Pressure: -0.7,bar
